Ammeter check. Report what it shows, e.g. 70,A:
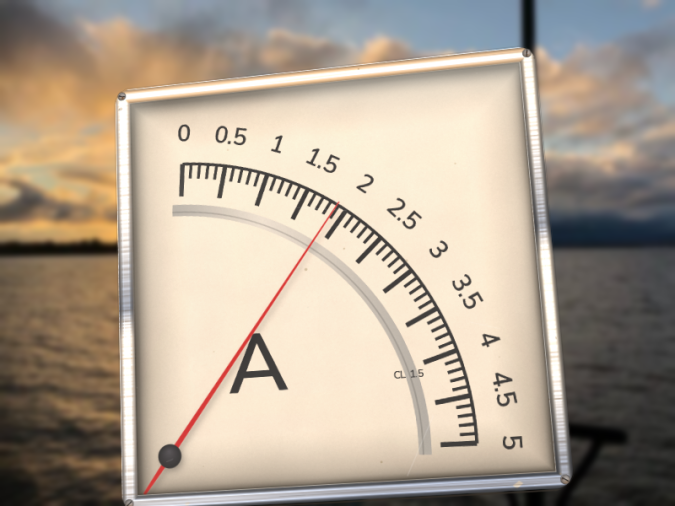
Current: 1.9,A
